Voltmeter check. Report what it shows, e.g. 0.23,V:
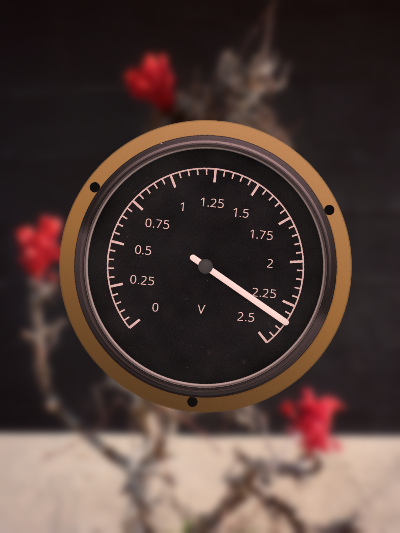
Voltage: 2.35,V
